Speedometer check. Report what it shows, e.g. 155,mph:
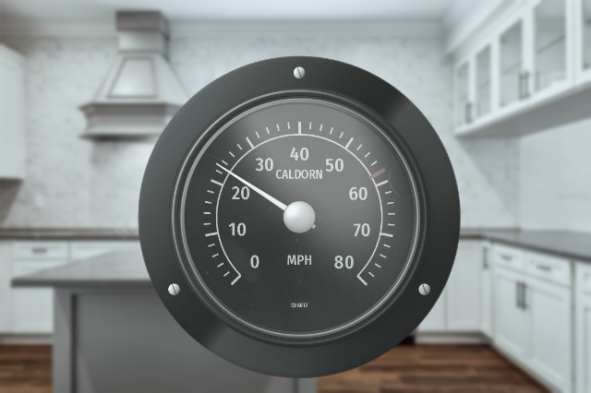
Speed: 23,mph
